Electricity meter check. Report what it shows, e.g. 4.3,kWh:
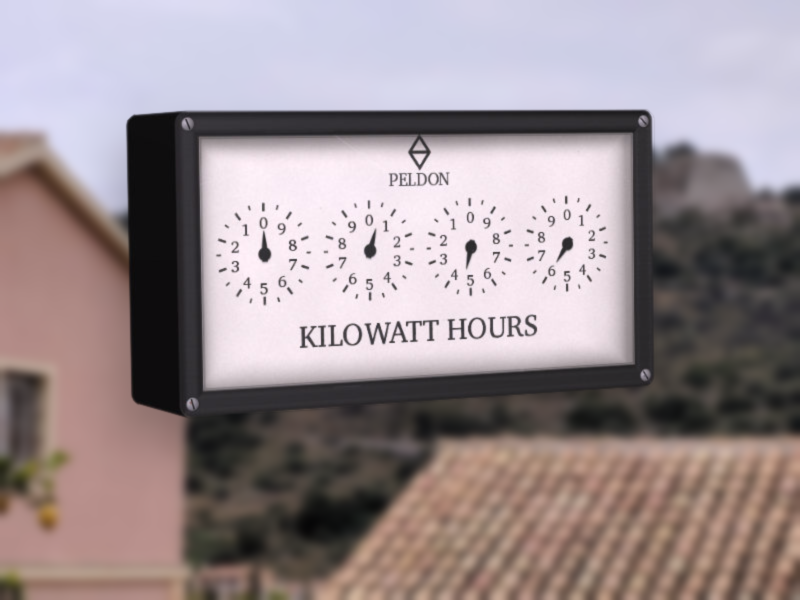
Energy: 46,kWh
